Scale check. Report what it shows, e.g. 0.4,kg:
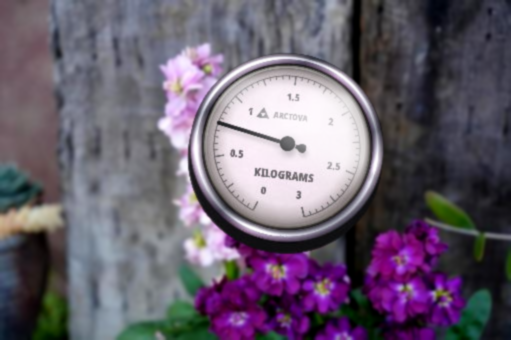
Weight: 0.75,kg
